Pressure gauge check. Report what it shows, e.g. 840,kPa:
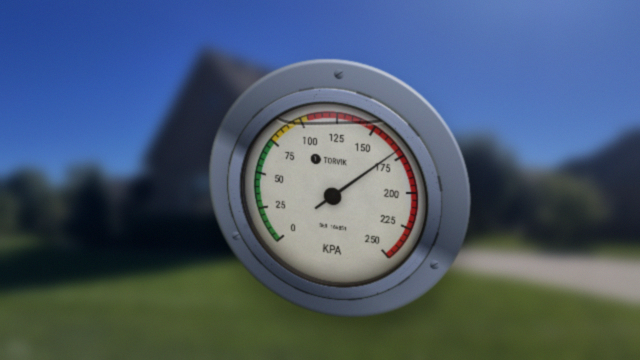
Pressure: 170,kPa
